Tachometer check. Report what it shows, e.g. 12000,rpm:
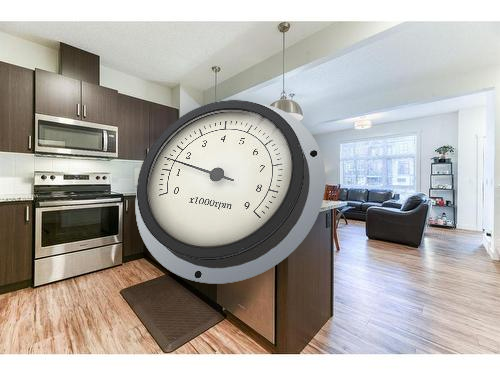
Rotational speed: 1400,rpm
